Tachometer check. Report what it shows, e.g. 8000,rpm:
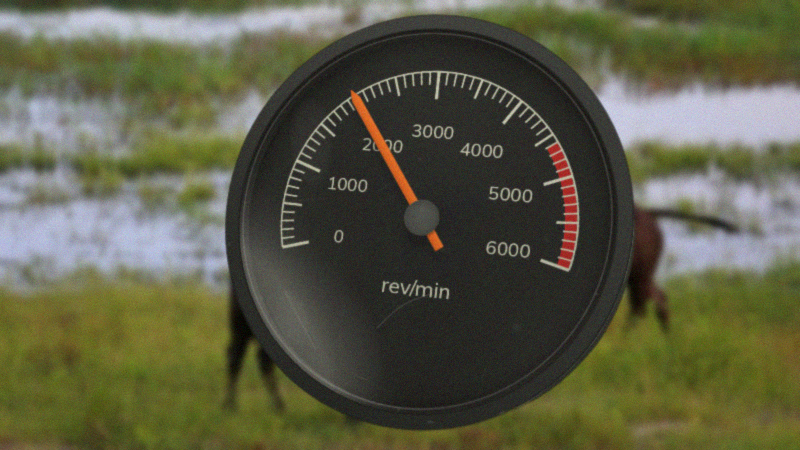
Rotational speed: 2000,rpm
